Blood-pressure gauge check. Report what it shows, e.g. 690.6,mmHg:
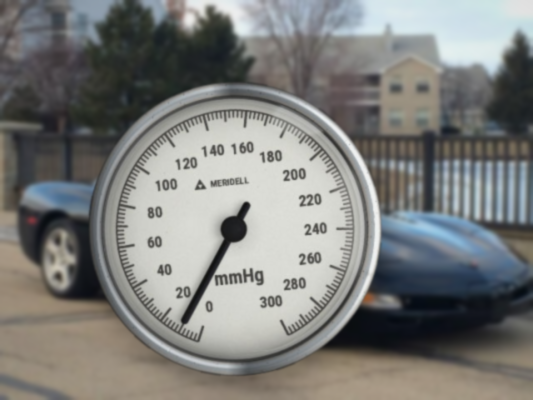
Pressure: 10,mmHg
